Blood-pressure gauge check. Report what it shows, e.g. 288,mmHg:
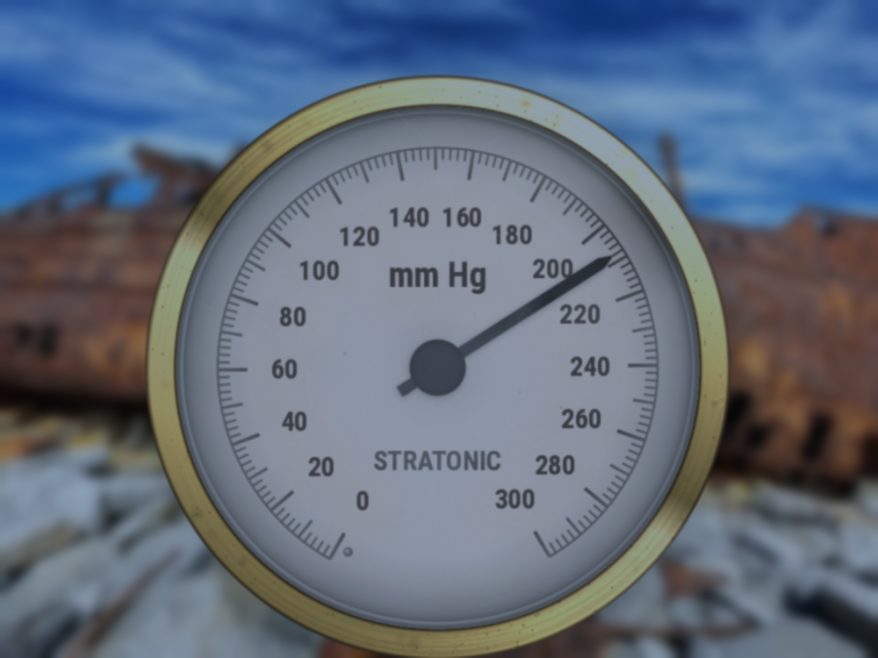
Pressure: 208,mmHg
